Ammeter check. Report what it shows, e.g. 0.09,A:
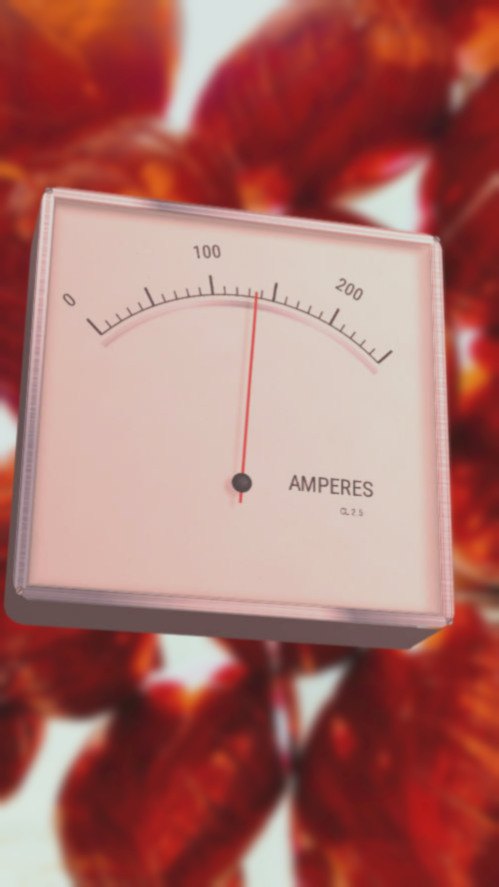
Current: 135,A
